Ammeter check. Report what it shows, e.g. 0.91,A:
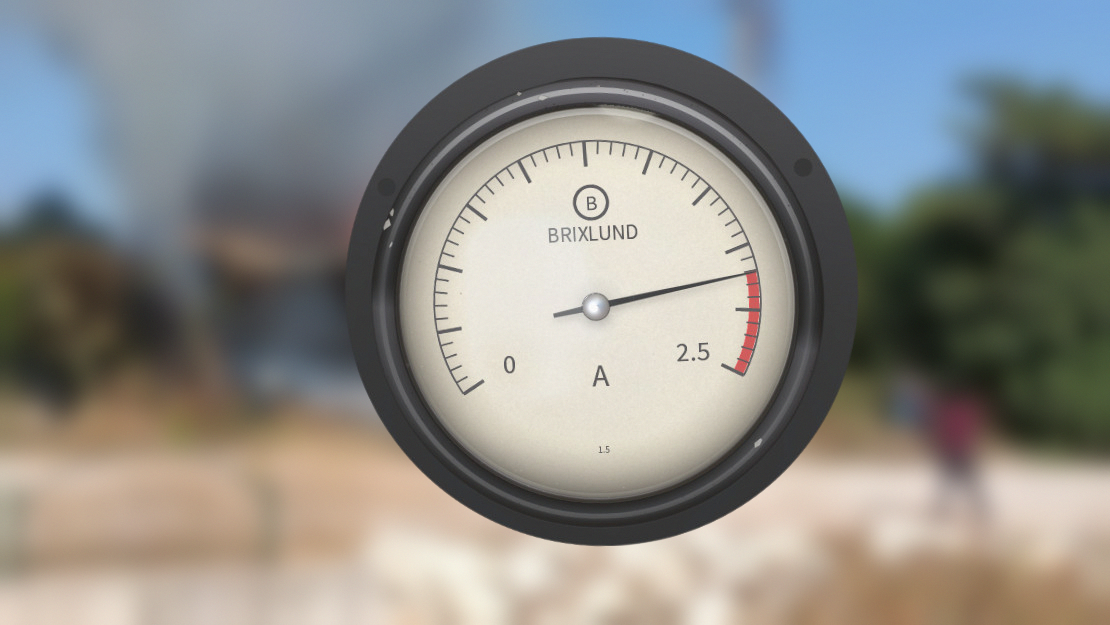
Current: 2.1,A
